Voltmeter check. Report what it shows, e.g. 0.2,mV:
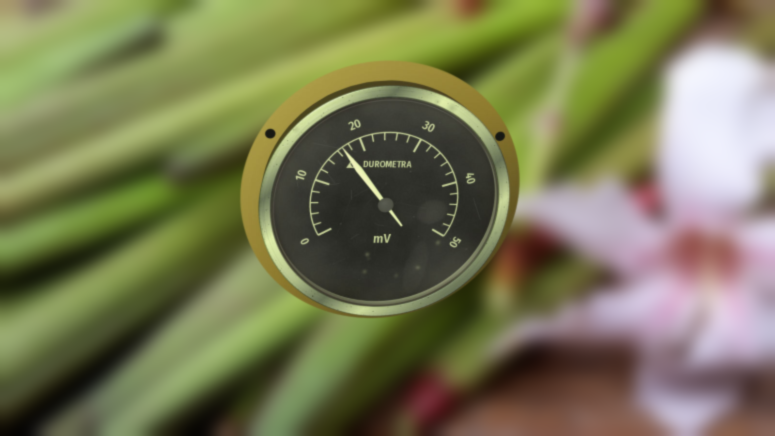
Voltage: 17,mV
